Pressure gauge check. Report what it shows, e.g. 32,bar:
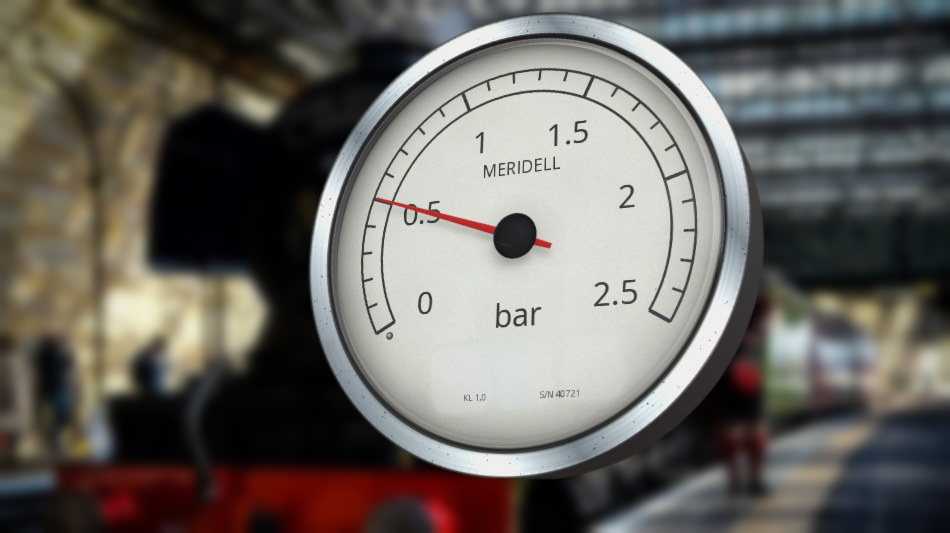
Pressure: 0.5,bar
